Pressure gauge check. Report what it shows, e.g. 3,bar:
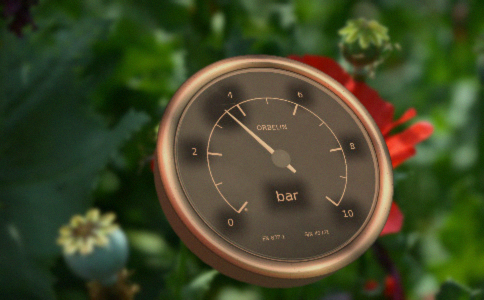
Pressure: 3.5,bar
